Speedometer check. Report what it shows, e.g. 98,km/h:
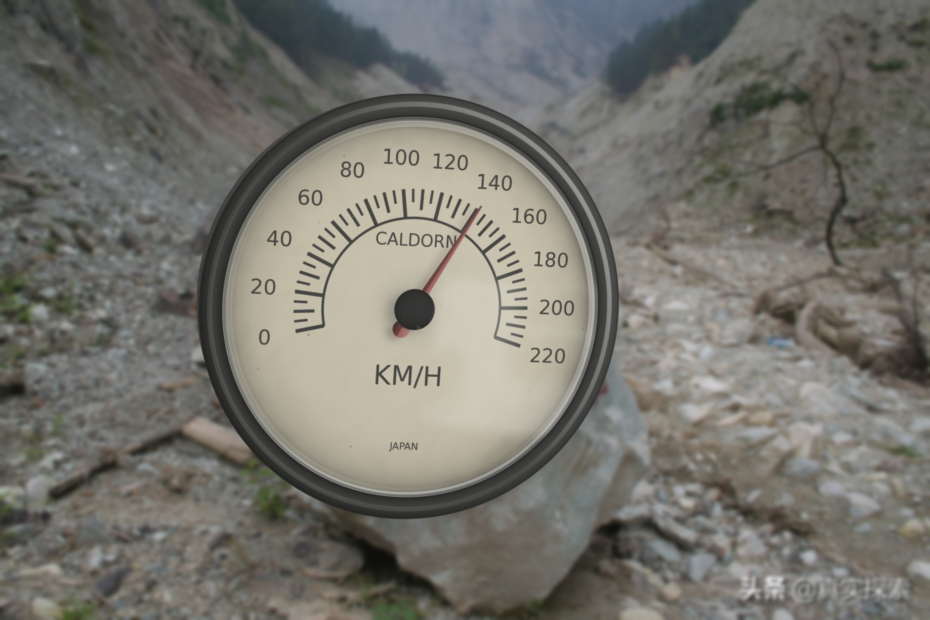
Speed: 140,km/h
